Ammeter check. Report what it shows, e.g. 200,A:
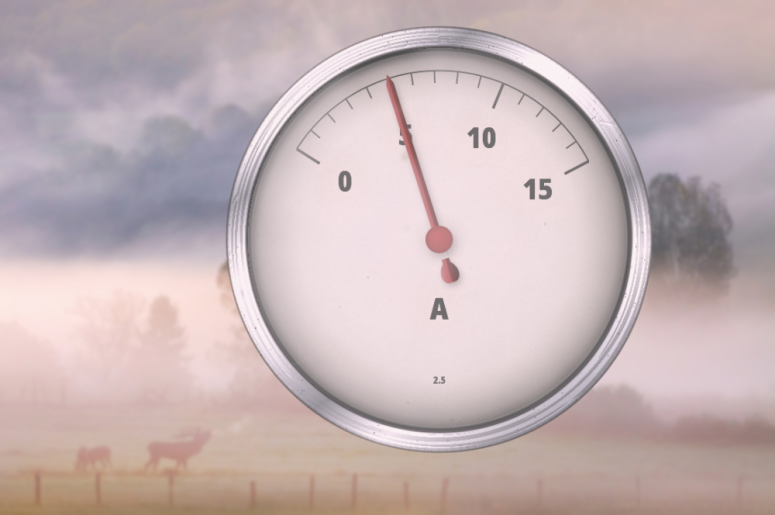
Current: 5,A
